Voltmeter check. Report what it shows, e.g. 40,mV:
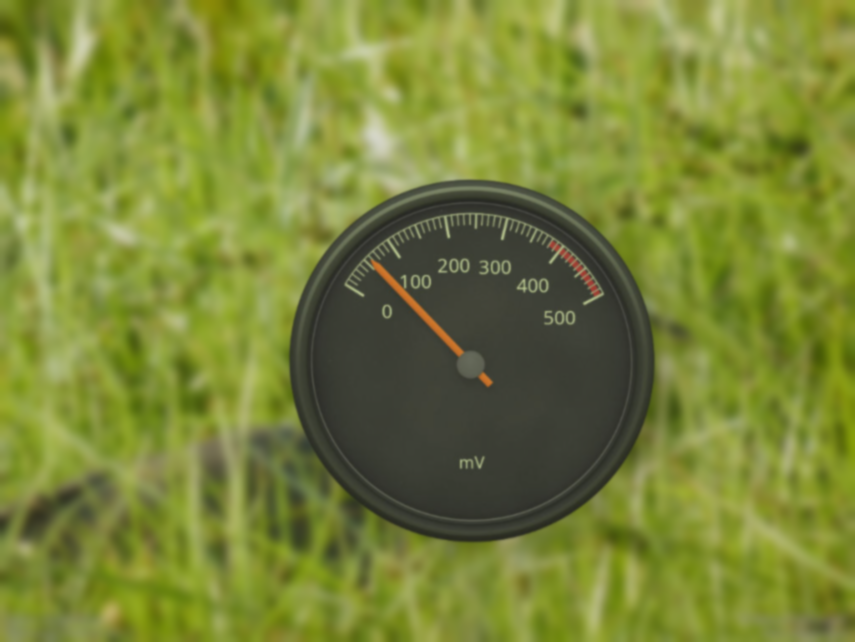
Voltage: 60,mV
